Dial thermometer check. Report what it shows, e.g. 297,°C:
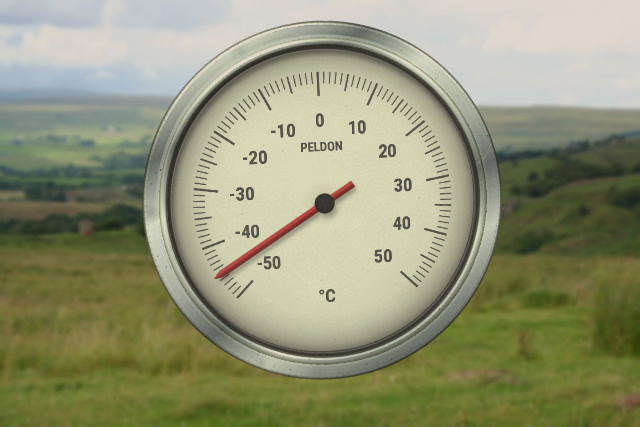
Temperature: -45,°C
